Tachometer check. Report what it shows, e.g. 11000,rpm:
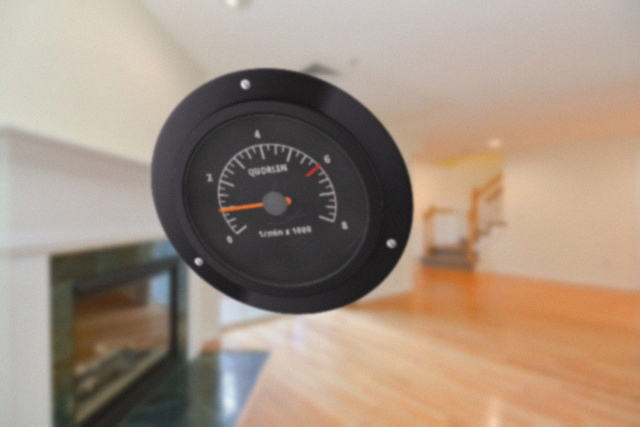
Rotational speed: 1000,rpm
